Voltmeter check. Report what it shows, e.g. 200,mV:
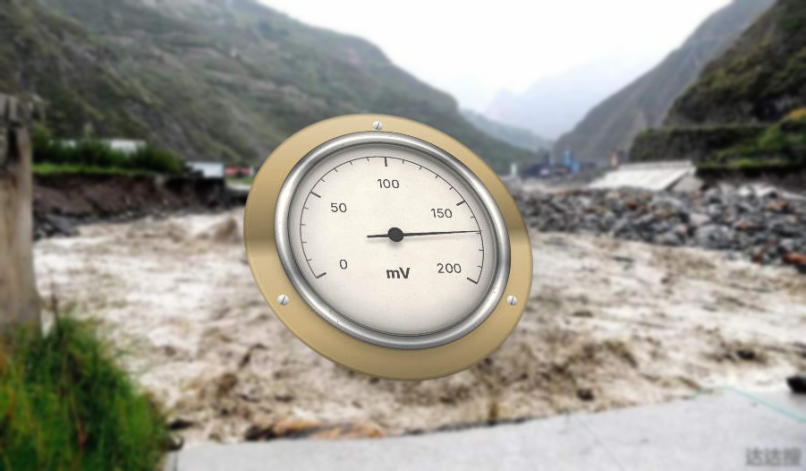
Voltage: 170,mV
